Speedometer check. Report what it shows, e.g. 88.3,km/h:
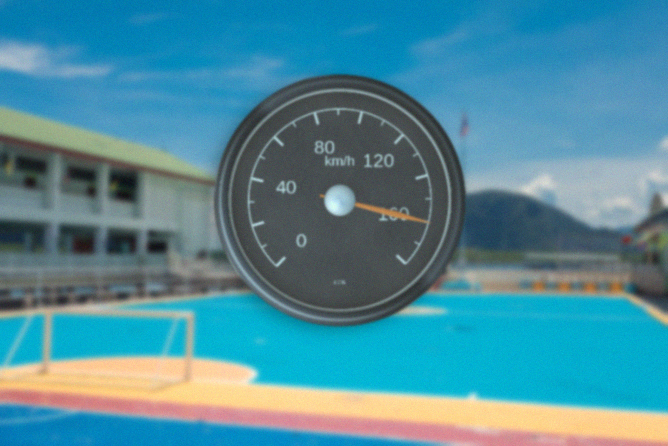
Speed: 160,km/h
